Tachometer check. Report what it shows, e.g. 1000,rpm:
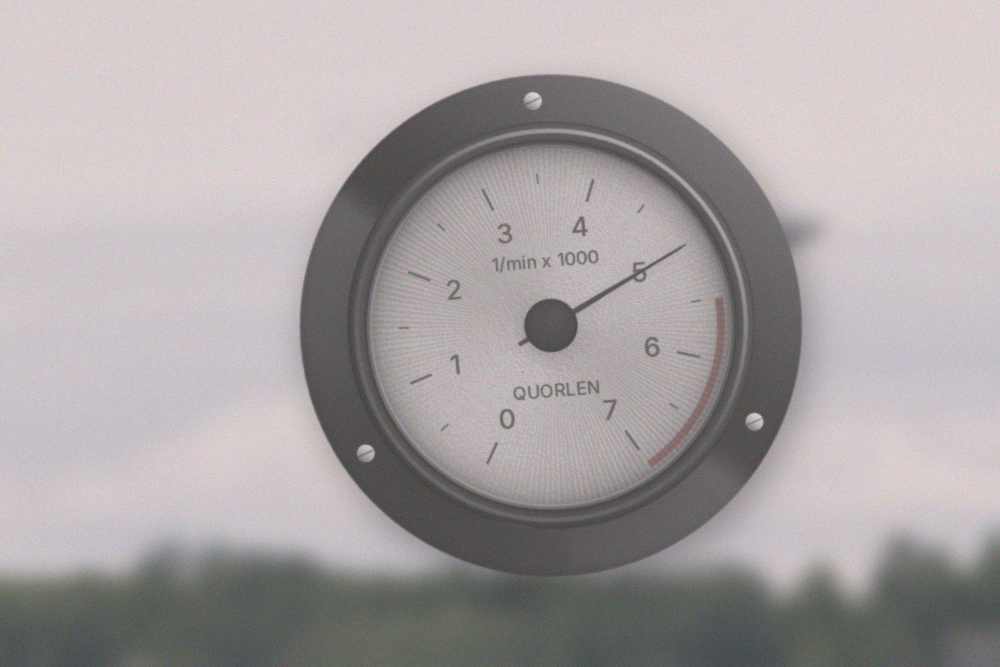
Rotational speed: 5000,rpm
